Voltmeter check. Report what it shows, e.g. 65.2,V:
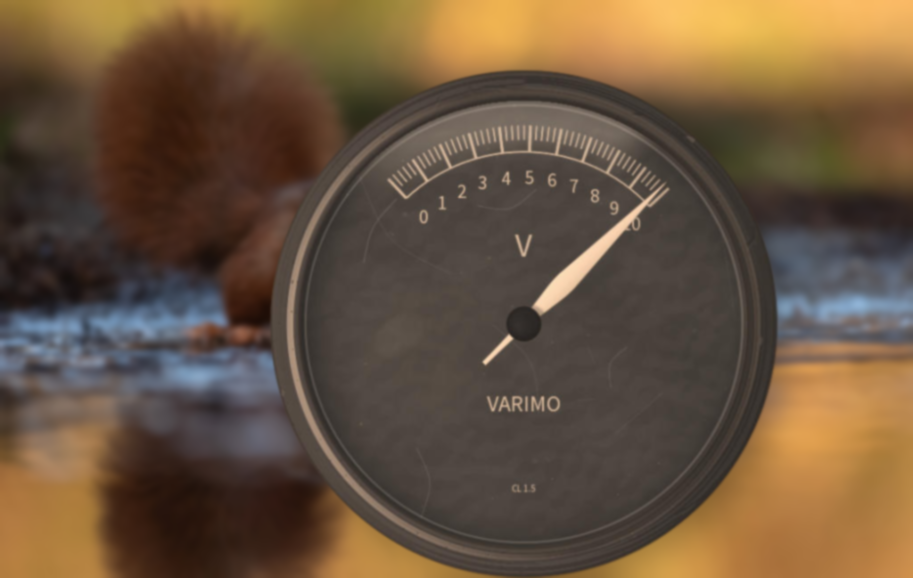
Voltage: 9.8,V
